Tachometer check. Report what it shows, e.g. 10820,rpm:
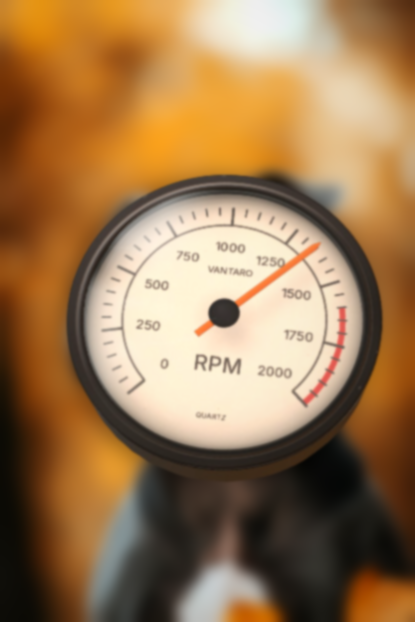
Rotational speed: 1350,rpm
